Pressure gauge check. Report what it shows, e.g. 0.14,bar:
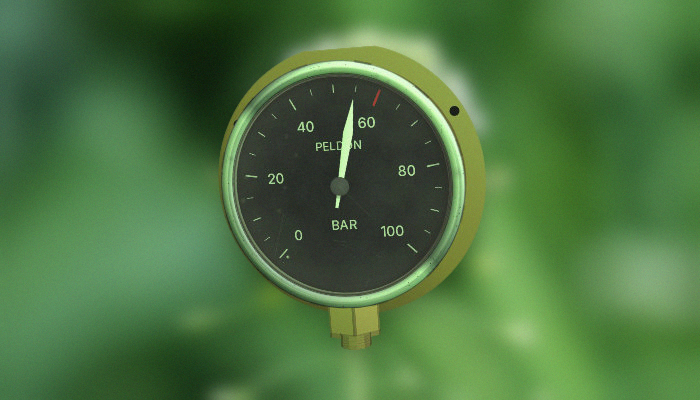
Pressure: 55,bar
